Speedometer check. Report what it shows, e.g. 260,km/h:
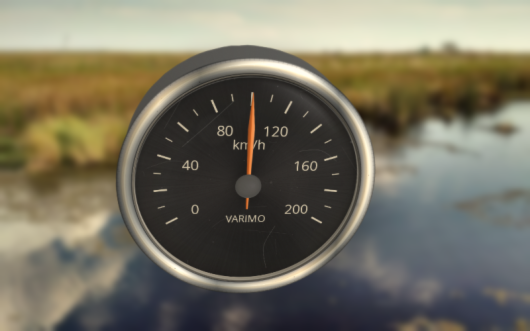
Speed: 100,km/h
